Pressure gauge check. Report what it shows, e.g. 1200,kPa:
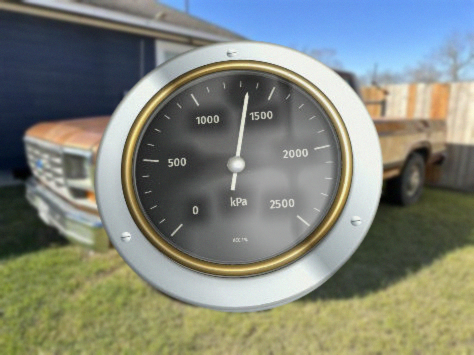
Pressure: 1350,kPa
